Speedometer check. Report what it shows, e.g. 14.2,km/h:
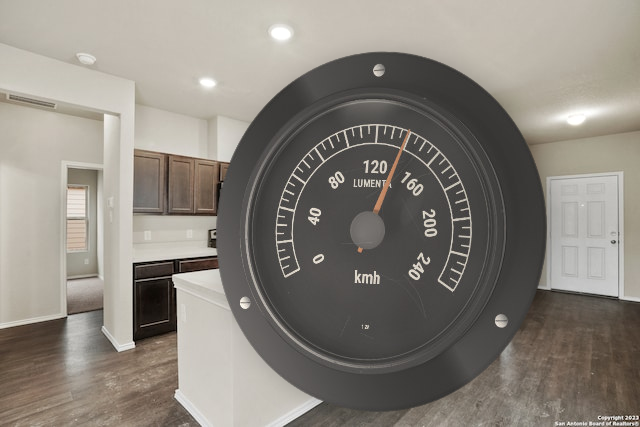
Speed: 140,km/h
